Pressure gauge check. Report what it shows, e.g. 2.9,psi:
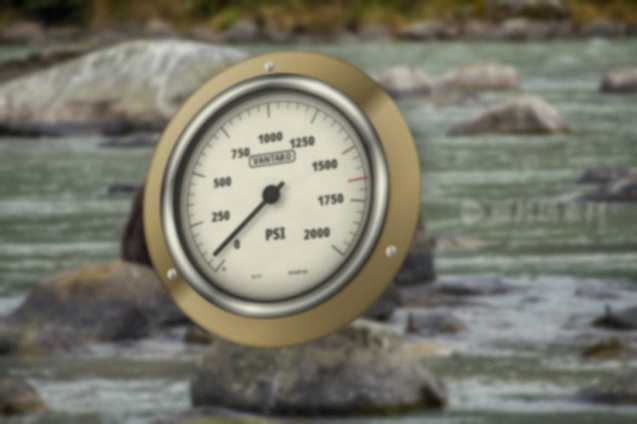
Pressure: 50,psi
